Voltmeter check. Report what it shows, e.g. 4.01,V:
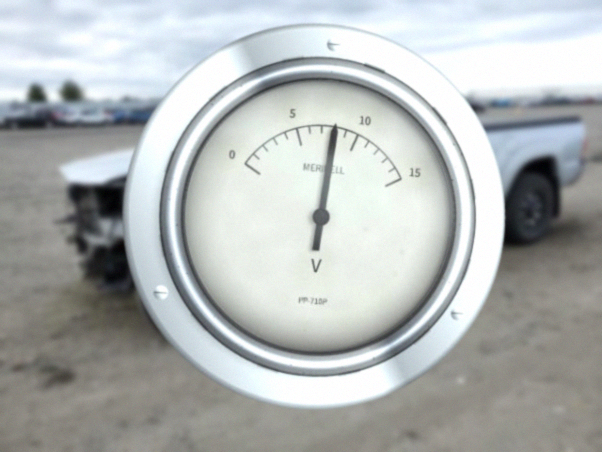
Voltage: 8,V
